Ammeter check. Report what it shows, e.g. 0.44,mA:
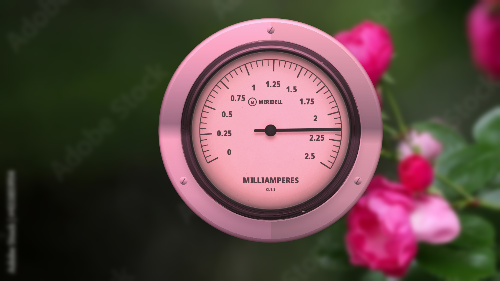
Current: 2.15,mA
